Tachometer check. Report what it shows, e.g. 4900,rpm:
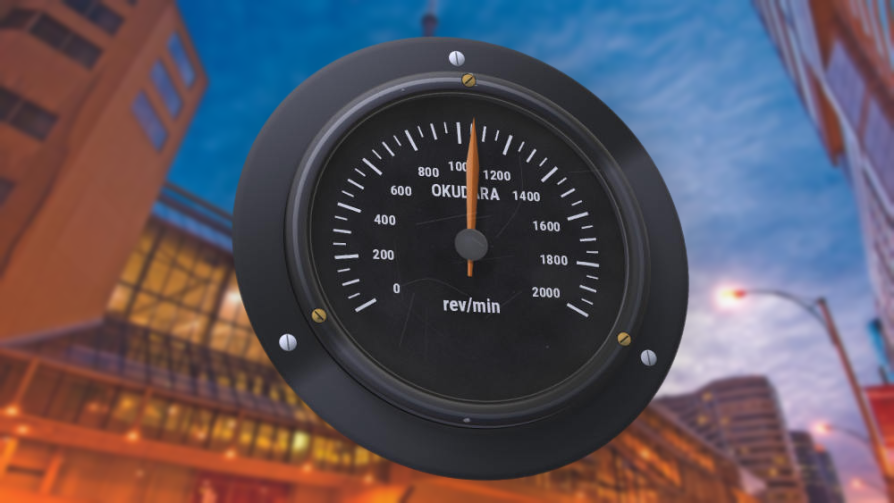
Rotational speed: 1050,rpm
